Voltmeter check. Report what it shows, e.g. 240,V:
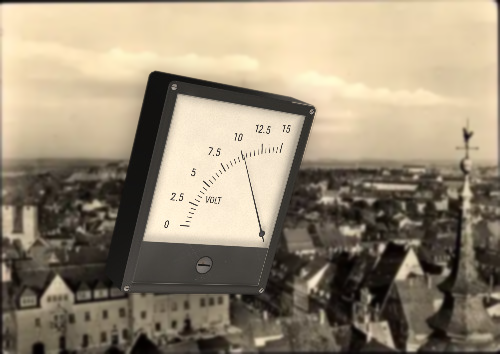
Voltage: 10,V
